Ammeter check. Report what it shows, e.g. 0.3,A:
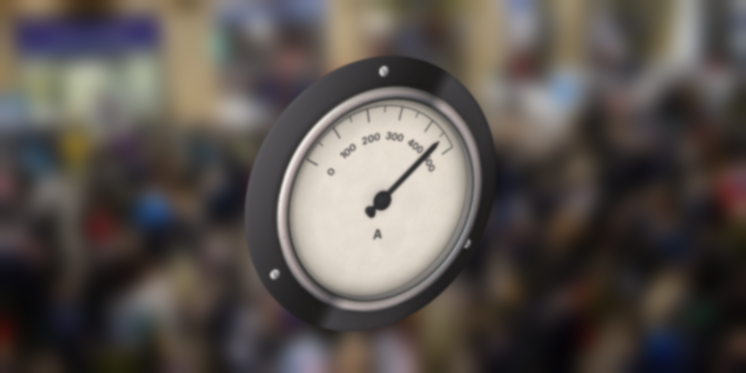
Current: 450,A
